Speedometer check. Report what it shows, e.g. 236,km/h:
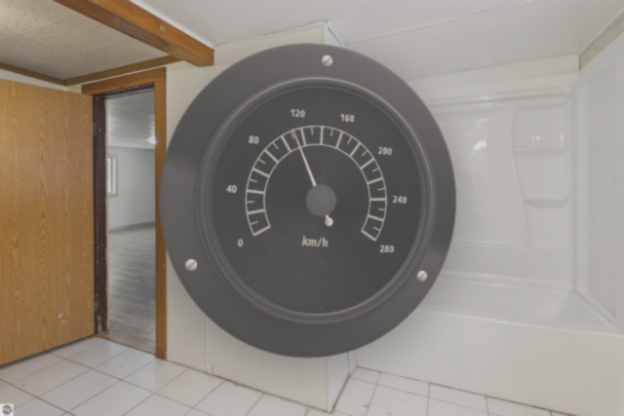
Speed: 110,km/h
